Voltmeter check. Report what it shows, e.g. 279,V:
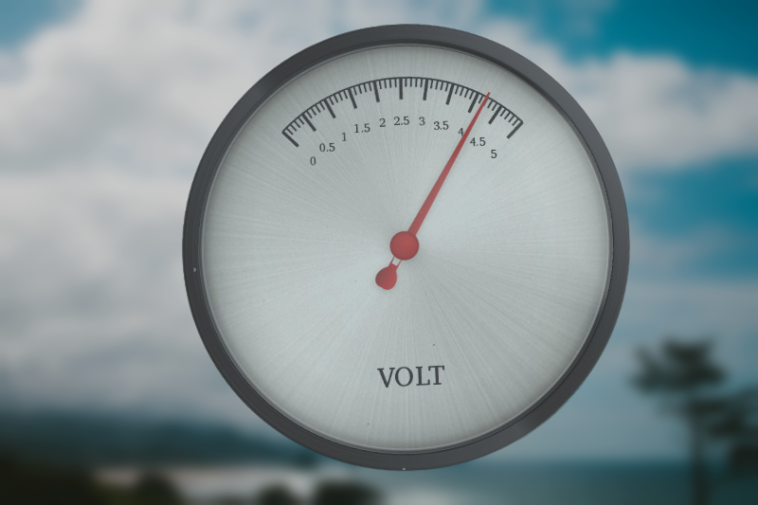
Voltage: 4.2,V
